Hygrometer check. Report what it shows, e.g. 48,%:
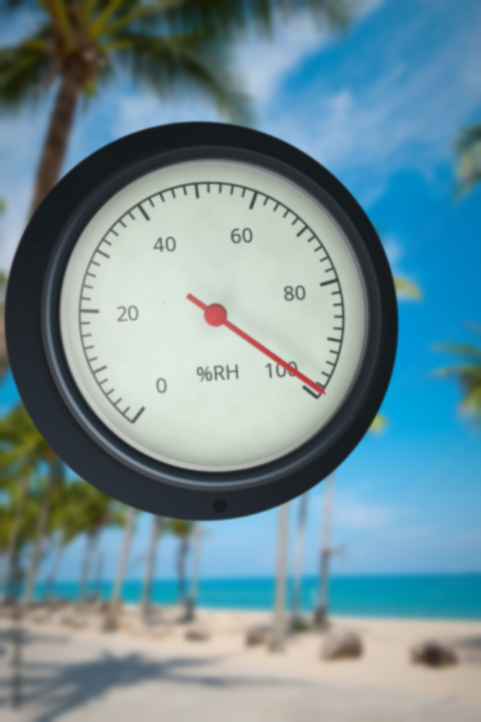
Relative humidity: 99,%
